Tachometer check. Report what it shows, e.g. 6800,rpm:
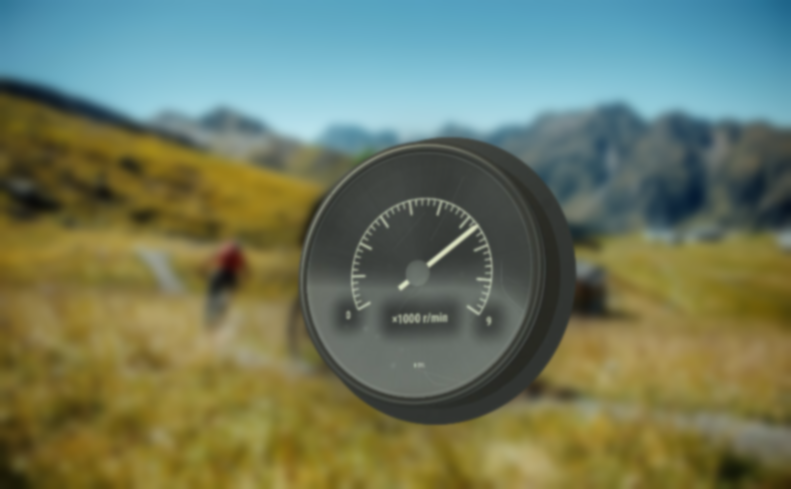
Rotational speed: 6400,rpm
